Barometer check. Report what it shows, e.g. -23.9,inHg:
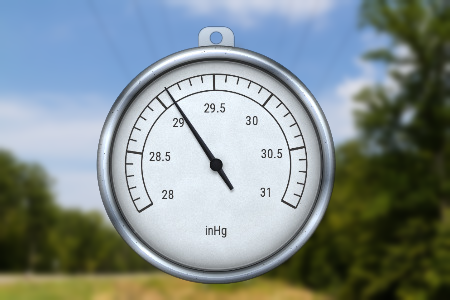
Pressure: 29.1,inHg
